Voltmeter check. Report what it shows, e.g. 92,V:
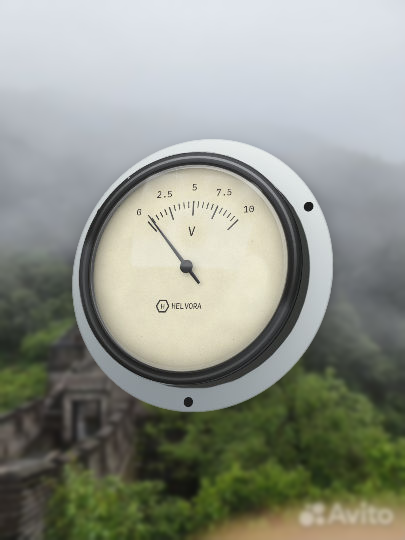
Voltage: 0.5,V
